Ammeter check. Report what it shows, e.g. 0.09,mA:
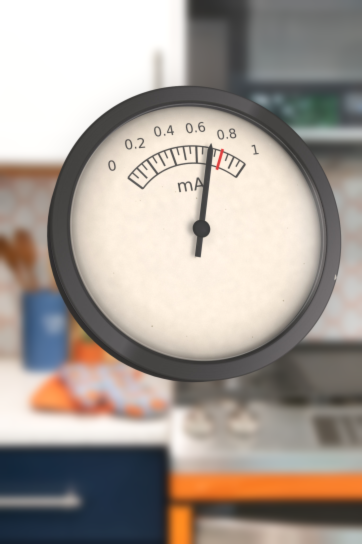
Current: 0.7,mA
